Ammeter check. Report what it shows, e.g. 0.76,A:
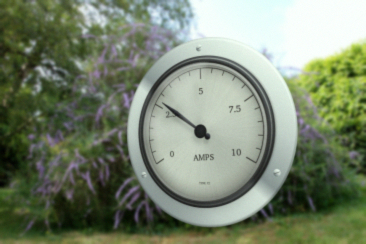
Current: 2.75,A
